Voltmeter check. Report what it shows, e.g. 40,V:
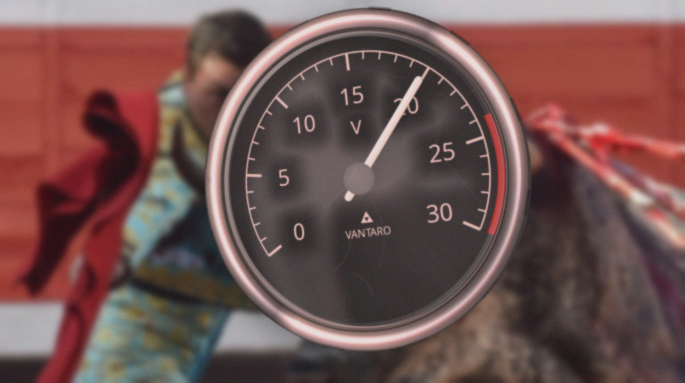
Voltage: 20,V
